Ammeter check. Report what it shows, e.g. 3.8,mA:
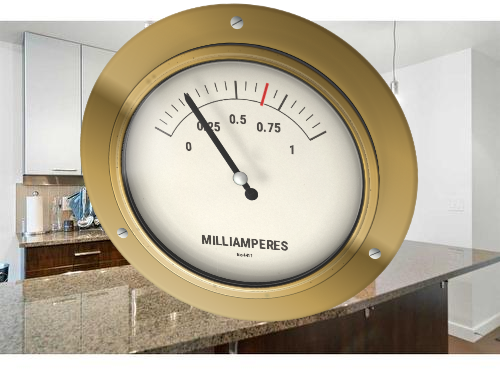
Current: 0.25,mA
